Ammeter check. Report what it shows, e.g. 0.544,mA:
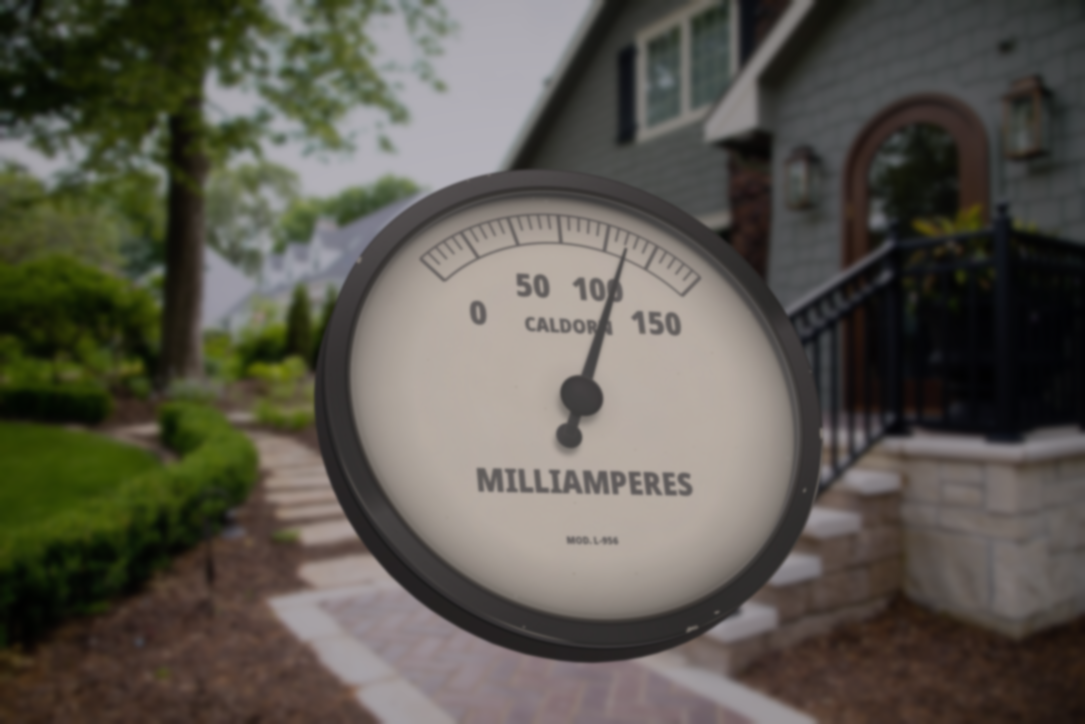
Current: 110,mA
